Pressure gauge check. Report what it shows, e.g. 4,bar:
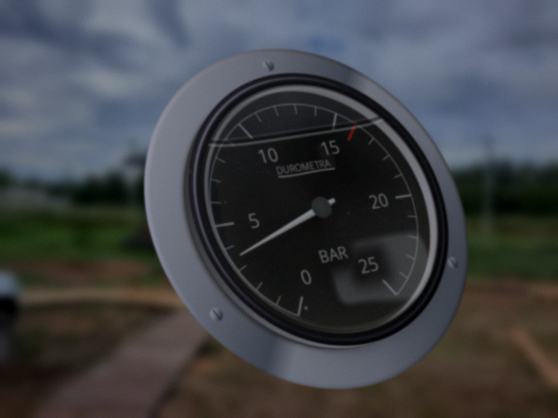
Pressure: 3.5,bar
